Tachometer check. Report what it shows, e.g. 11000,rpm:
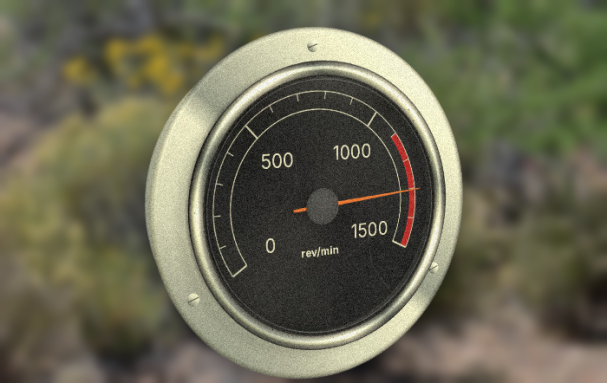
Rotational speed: 1300,rpm
